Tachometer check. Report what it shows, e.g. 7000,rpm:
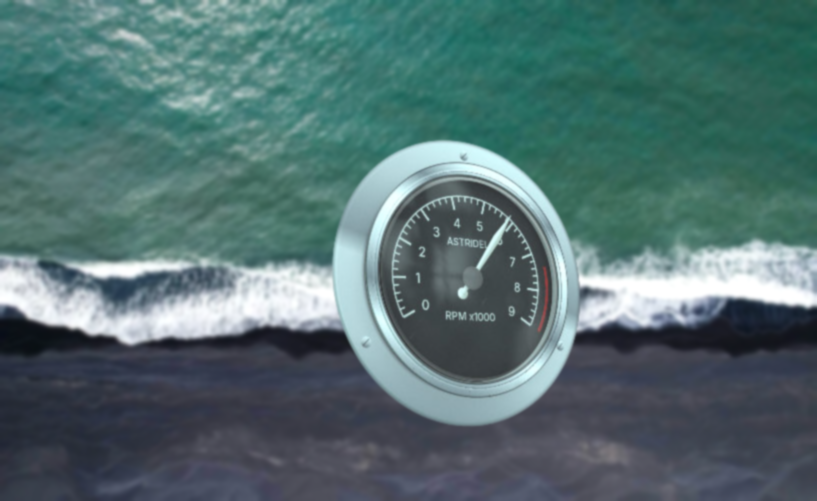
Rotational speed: 5800,rpm
